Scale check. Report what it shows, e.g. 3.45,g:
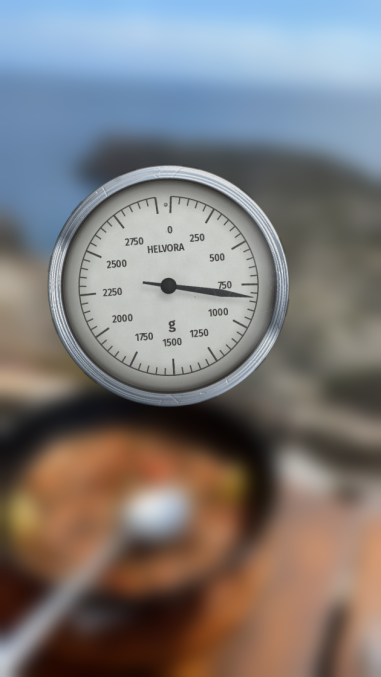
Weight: 825,g
